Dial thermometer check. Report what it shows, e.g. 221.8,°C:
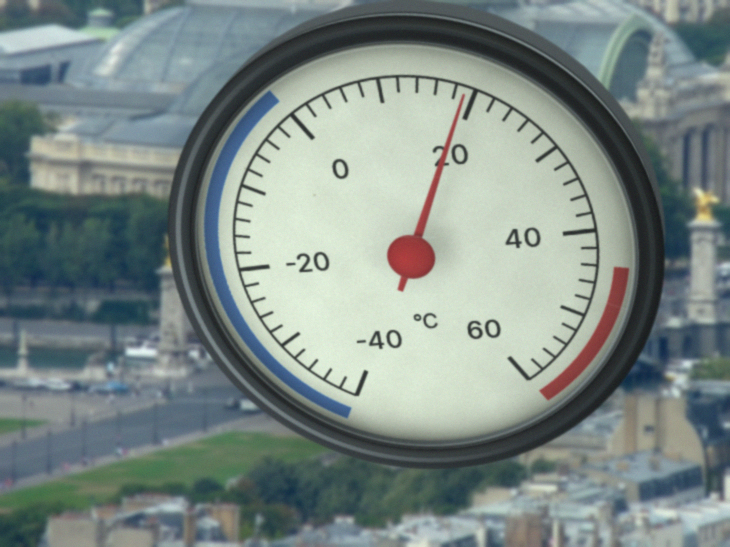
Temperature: 19,°C
